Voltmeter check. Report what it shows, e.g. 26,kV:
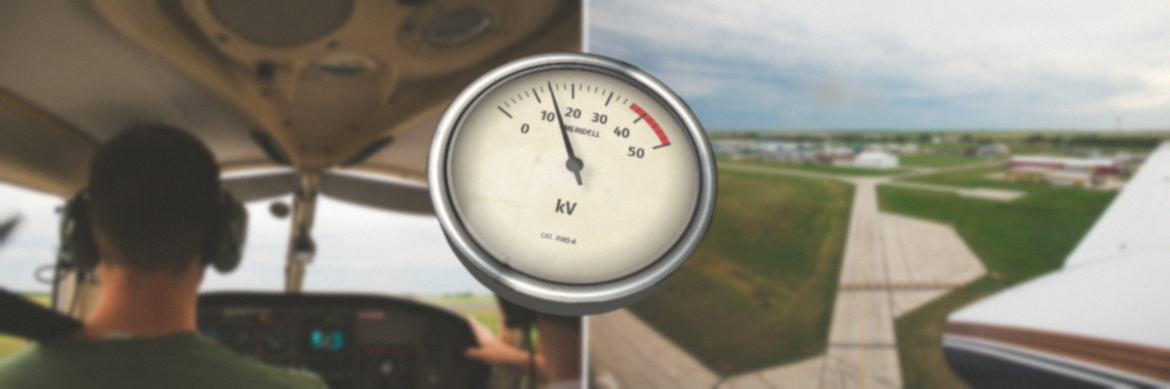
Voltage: 14,kV
